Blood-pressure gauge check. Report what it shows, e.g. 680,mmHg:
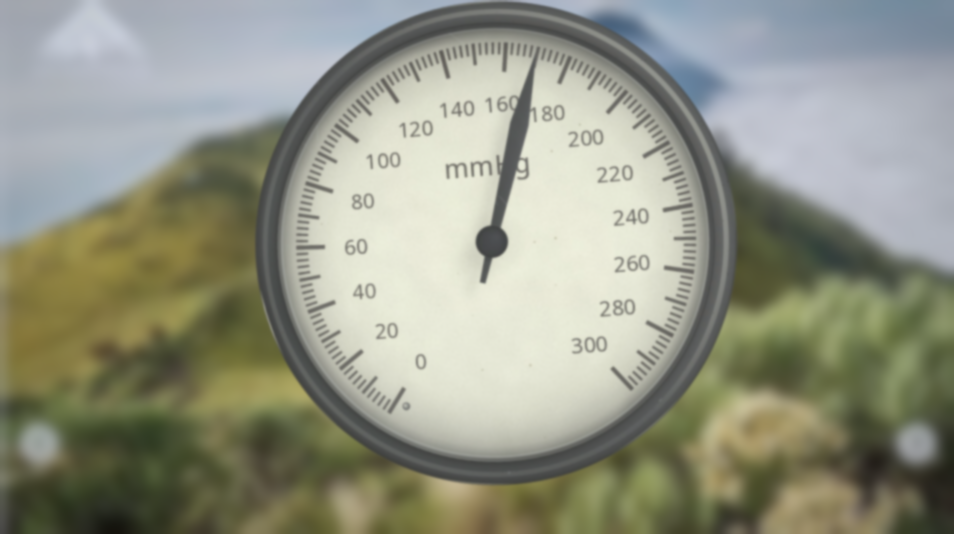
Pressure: 170,mmHg
